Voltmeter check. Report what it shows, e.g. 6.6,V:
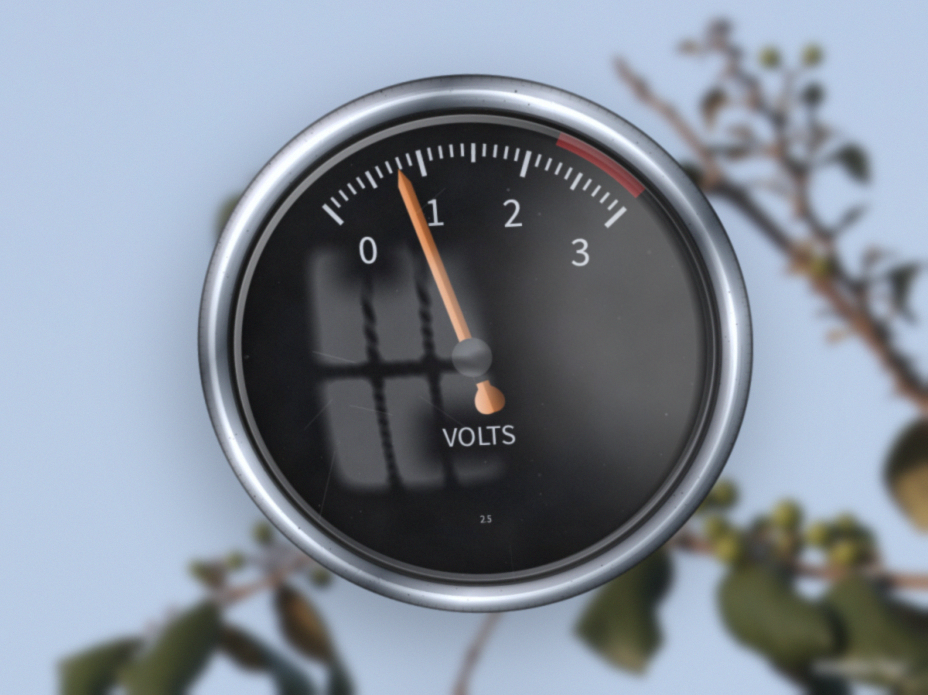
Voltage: 0.8,V
